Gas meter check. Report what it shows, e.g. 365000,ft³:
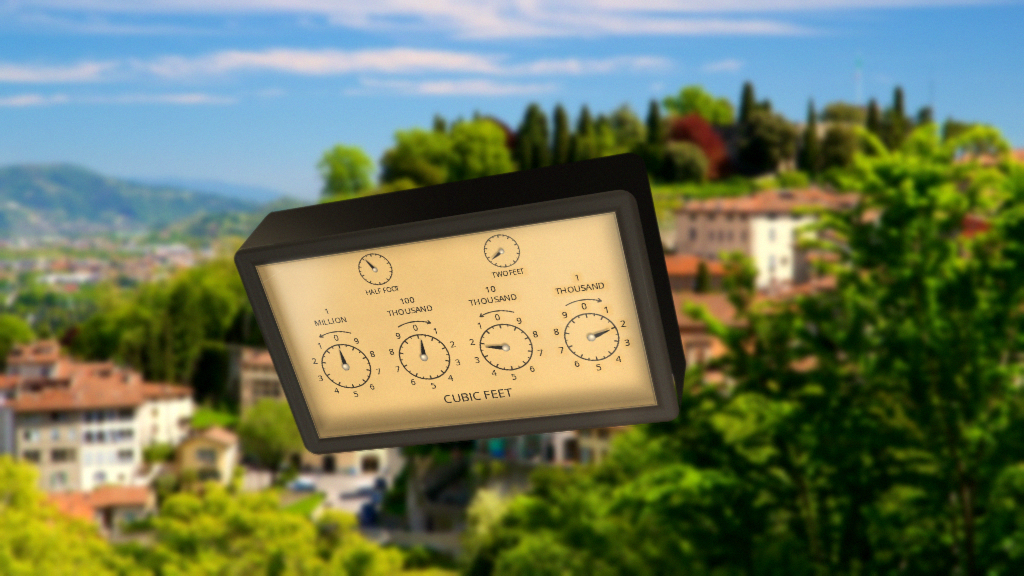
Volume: 2200,ft³
